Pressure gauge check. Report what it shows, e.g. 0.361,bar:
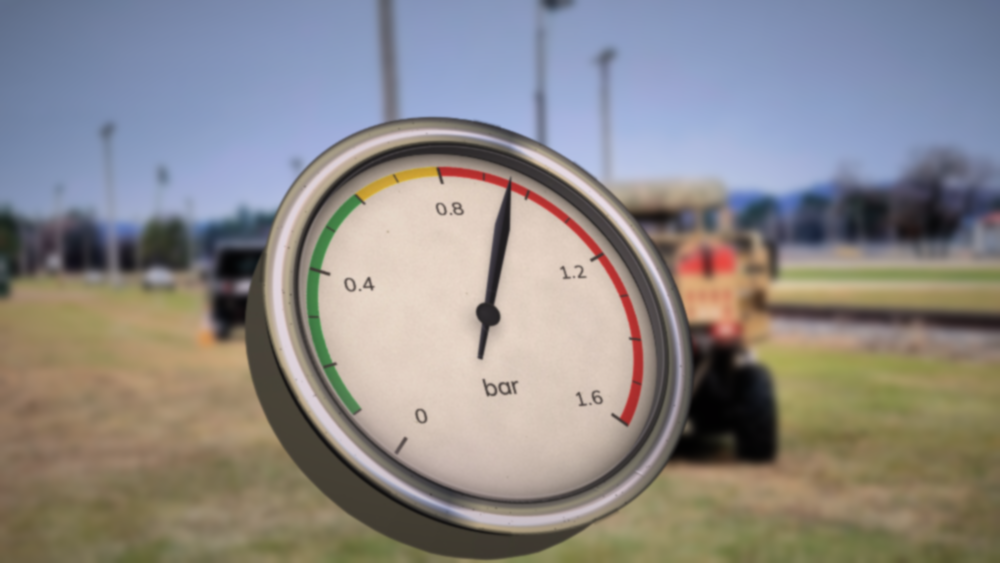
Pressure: 0.95,bar
